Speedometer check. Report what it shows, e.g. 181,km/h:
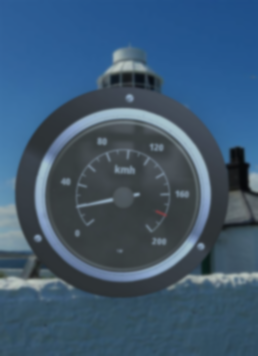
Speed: 20,km/h
